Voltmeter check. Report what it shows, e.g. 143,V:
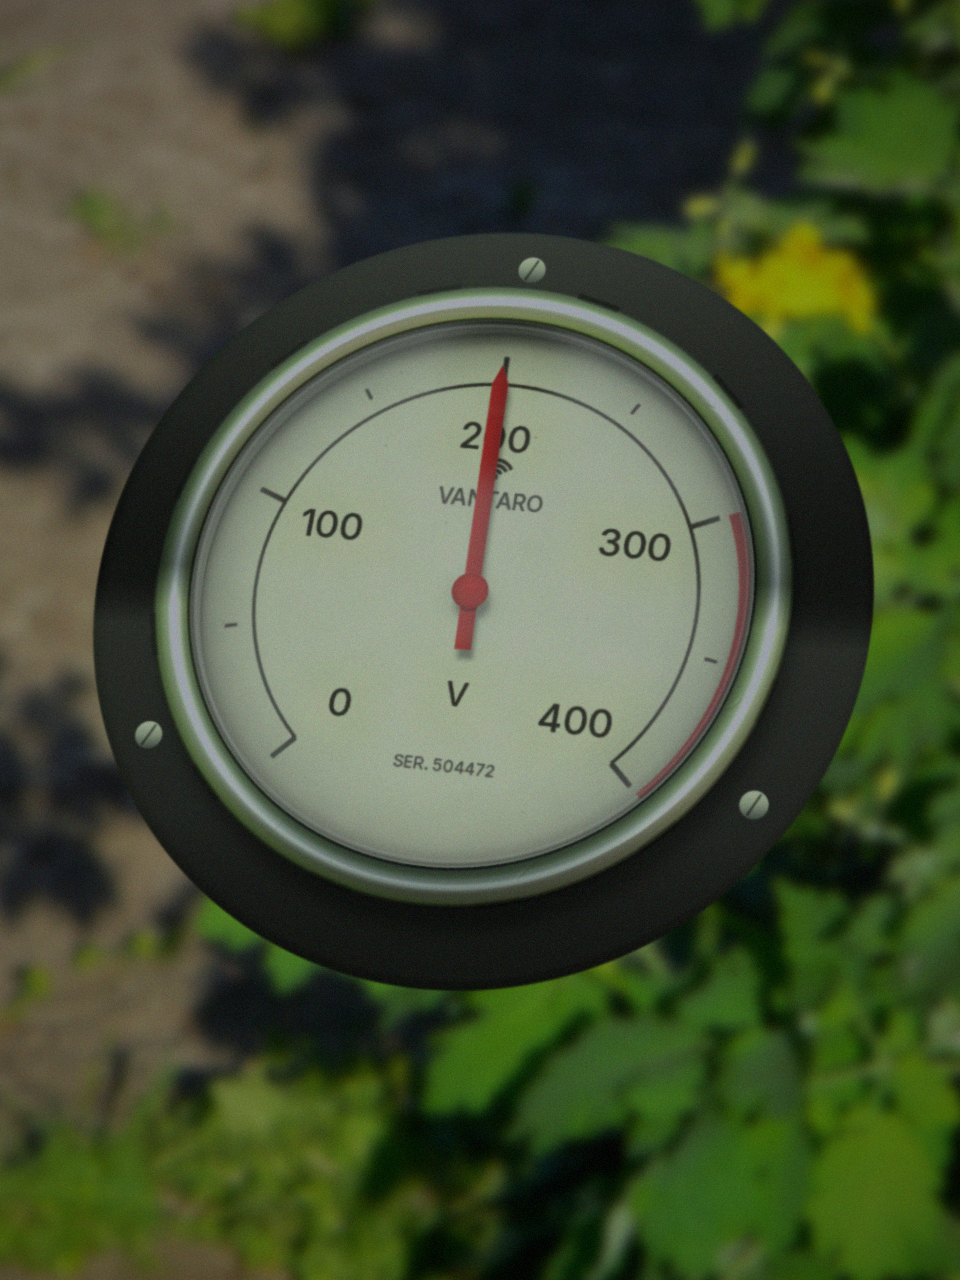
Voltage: 200,V
